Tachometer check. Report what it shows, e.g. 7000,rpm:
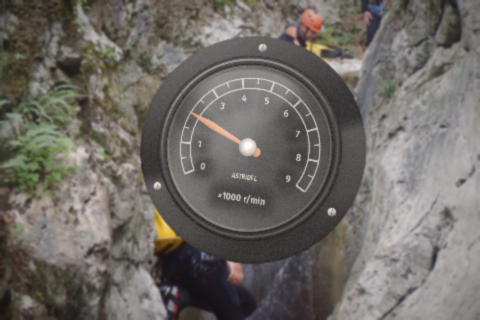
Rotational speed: 2000,rpm
